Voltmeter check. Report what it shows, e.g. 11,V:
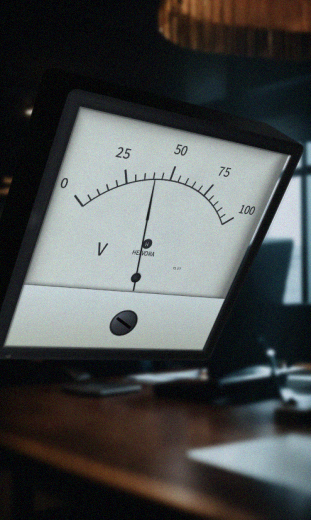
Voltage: 40,V
